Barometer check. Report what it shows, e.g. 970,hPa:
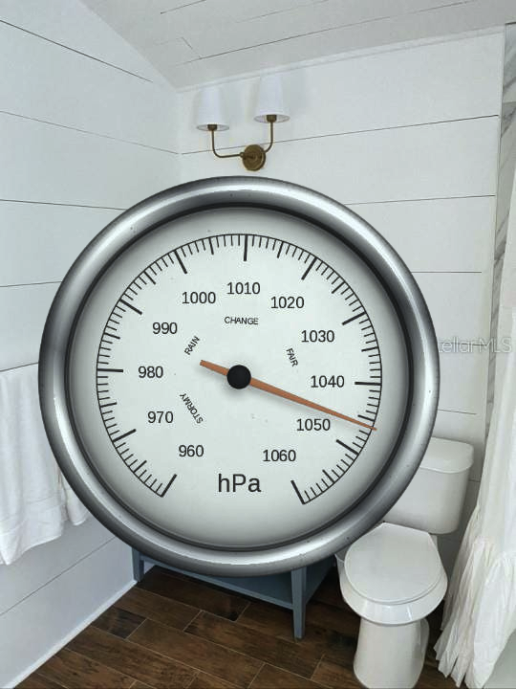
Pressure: 1046,hPa
